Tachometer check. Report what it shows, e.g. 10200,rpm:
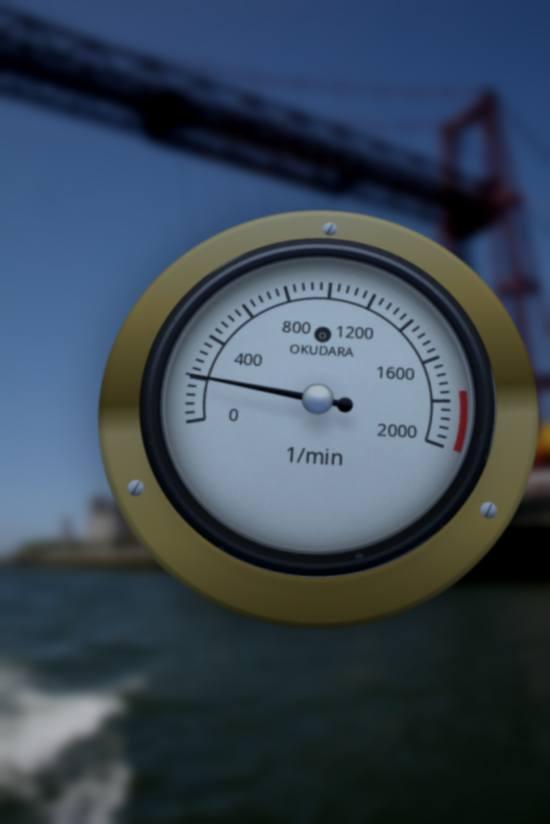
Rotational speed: 200,rpm
